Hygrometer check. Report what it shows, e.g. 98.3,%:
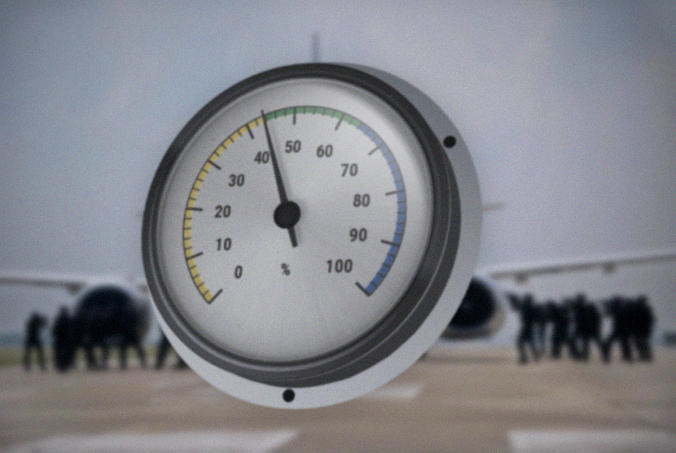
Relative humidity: 44,%
